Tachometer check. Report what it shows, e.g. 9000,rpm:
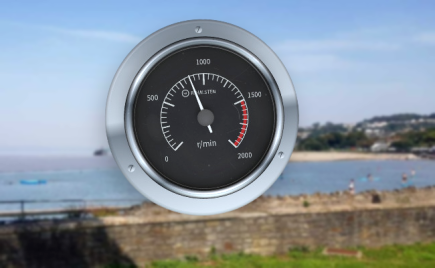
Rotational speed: 850,rpm
